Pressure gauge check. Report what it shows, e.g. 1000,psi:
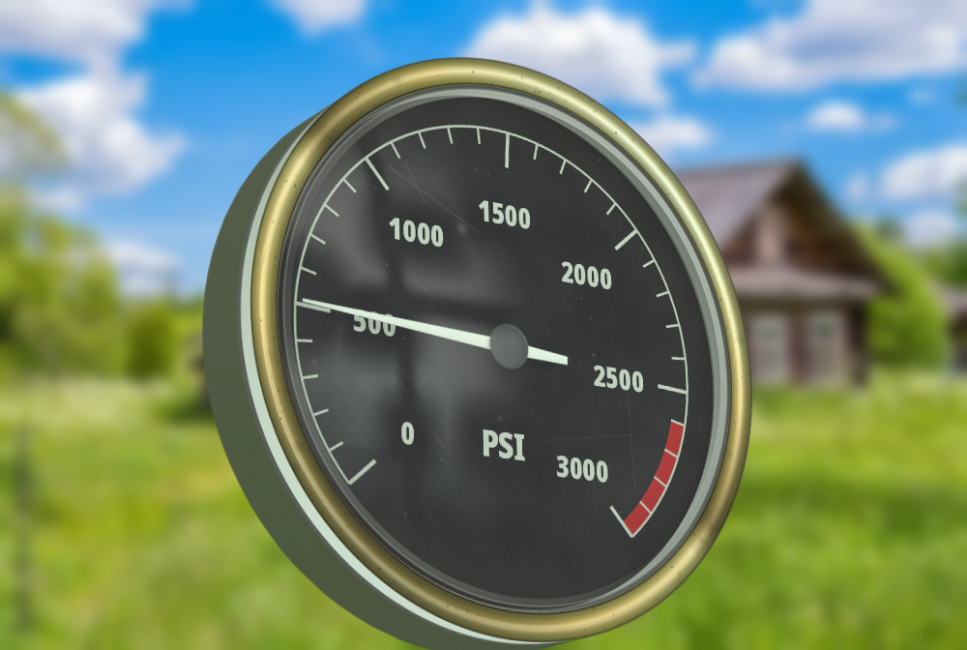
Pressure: 500,psi
